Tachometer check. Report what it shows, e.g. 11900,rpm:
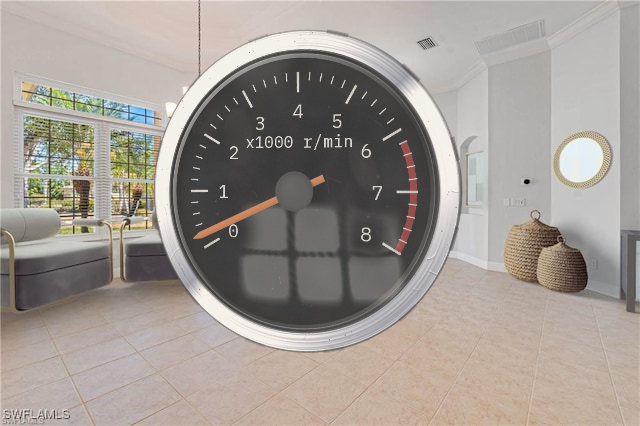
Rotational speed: 200,rpm
